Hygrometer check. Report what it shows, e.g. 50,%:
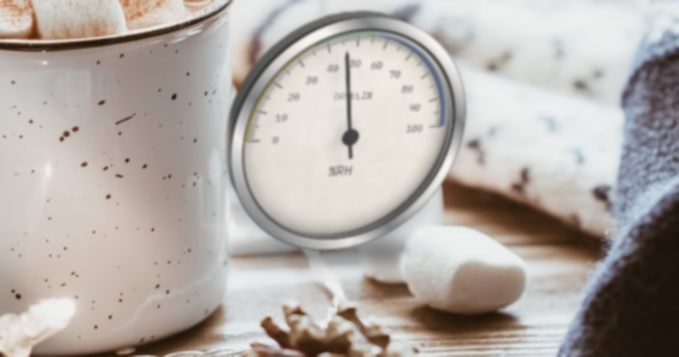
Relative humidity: 45,%
